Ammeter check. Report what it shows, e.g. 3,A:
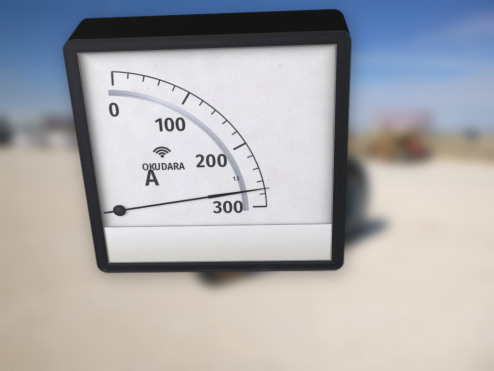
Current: 270,A
